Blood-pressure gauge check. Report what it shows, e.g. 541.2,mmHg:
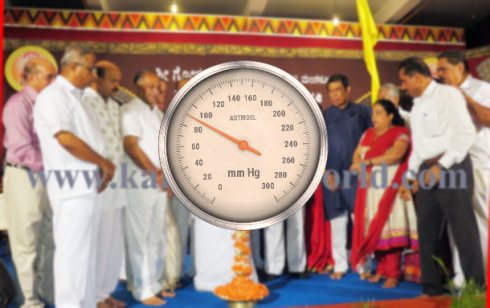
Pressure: 90,mmHg
